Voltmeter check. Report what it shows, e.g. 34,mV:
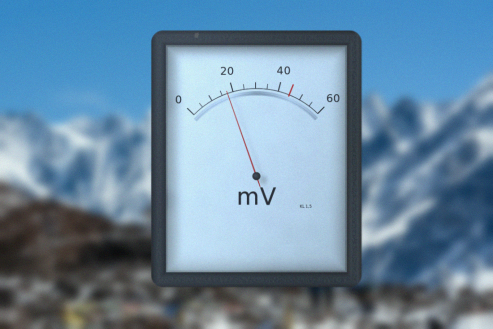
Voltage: 17.5,mV
